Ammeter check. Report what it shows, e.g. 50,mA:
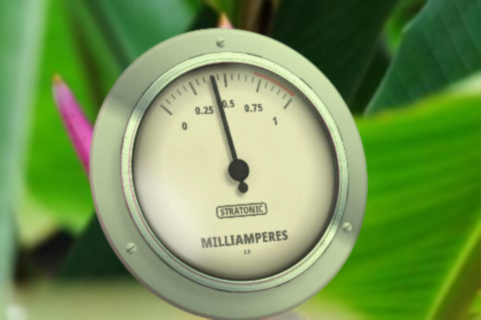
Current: 0.4,mA
